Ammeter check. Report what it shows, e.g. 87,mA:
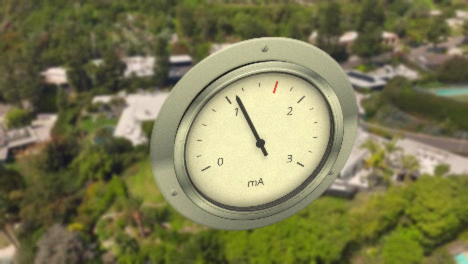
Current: 1.1,mA
